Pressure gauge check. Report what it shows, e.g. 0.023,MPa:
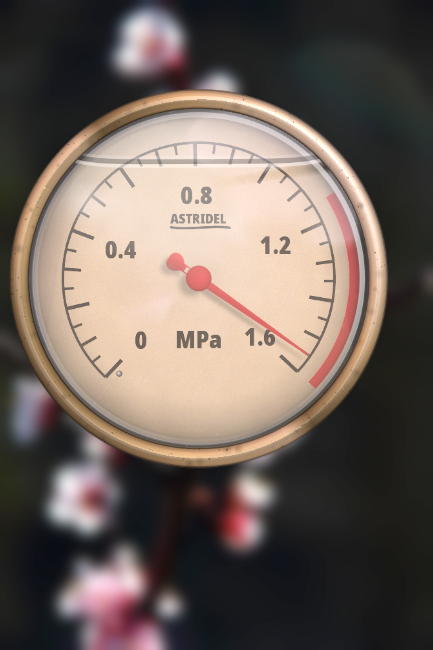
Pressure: 1.55,MPa
